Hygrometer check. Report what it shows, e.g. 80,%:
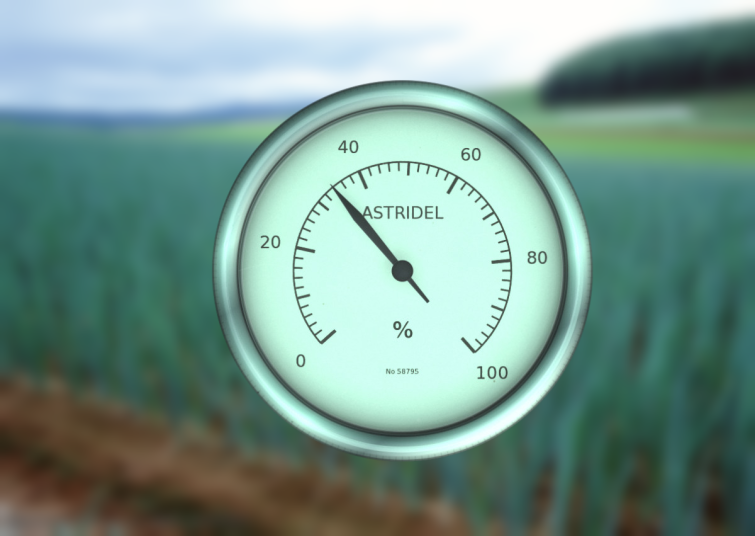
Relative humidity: 34,%
